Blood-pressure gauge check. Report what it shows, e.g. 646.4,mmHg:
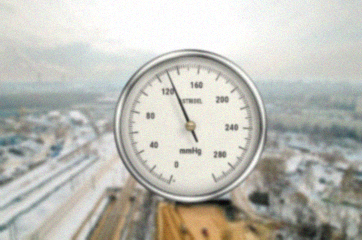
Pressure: 130,mmHg
